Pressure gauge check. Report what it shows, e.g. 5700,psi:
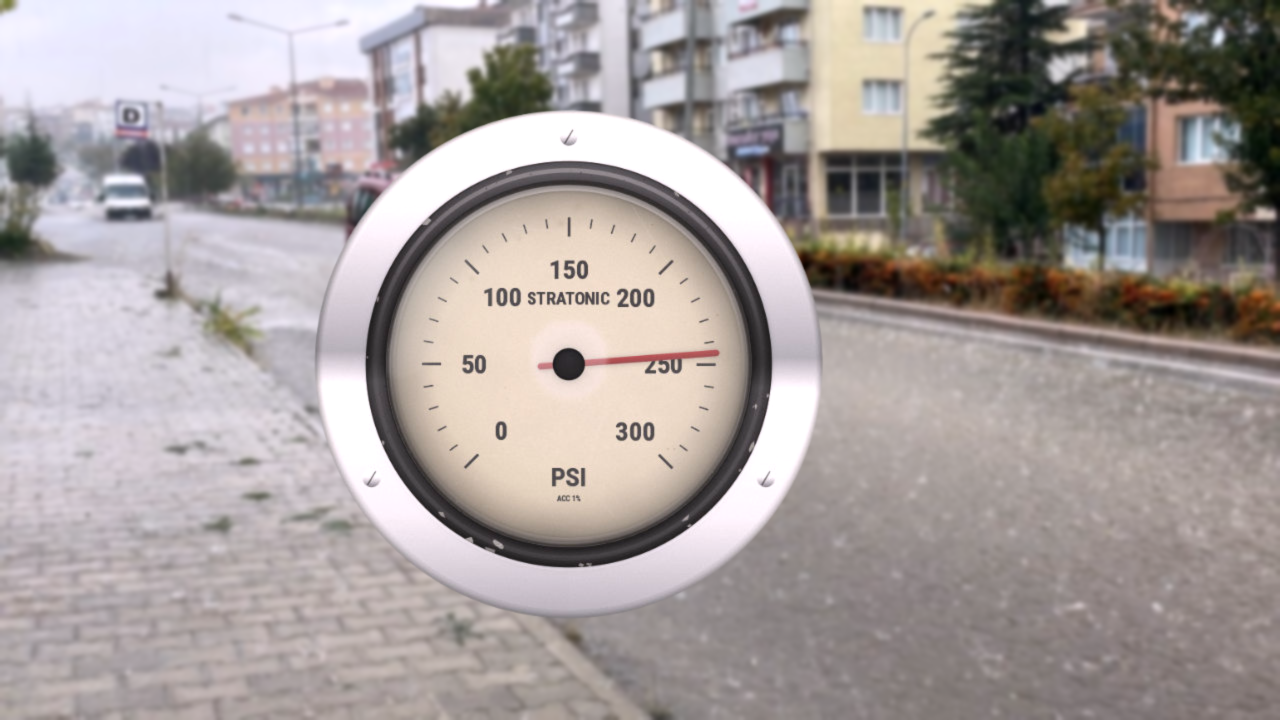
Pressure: 245,psi
